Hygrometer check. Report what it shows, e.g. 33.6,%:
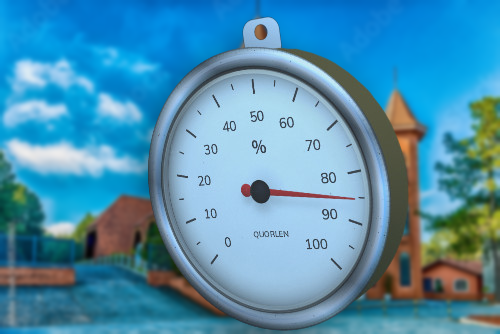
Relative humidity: 85,%
